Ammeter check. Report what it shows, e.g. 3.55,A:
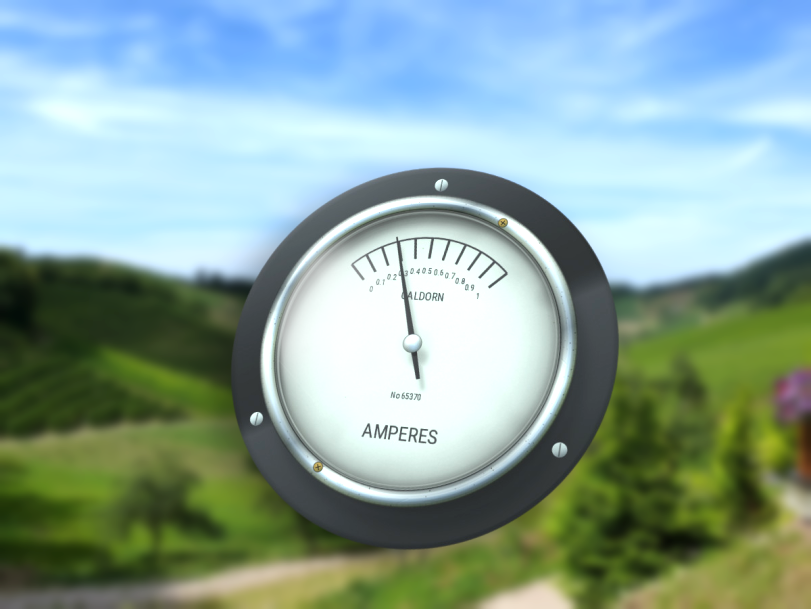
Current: 0.3,A
